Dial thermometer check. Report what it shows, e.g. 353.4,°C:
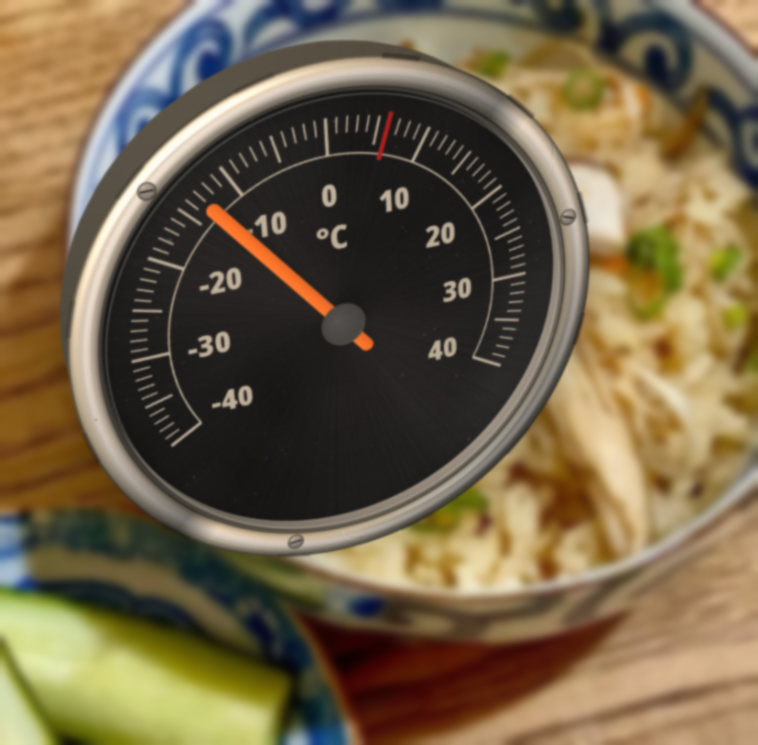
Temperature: -13,°C
